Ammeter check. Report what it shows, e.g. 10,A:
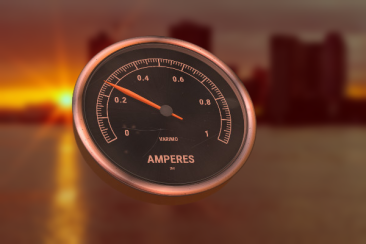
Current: 0.25,A
